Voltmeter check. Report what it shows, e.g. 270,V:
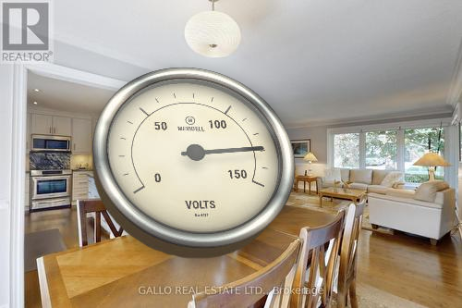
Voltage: 130,V
